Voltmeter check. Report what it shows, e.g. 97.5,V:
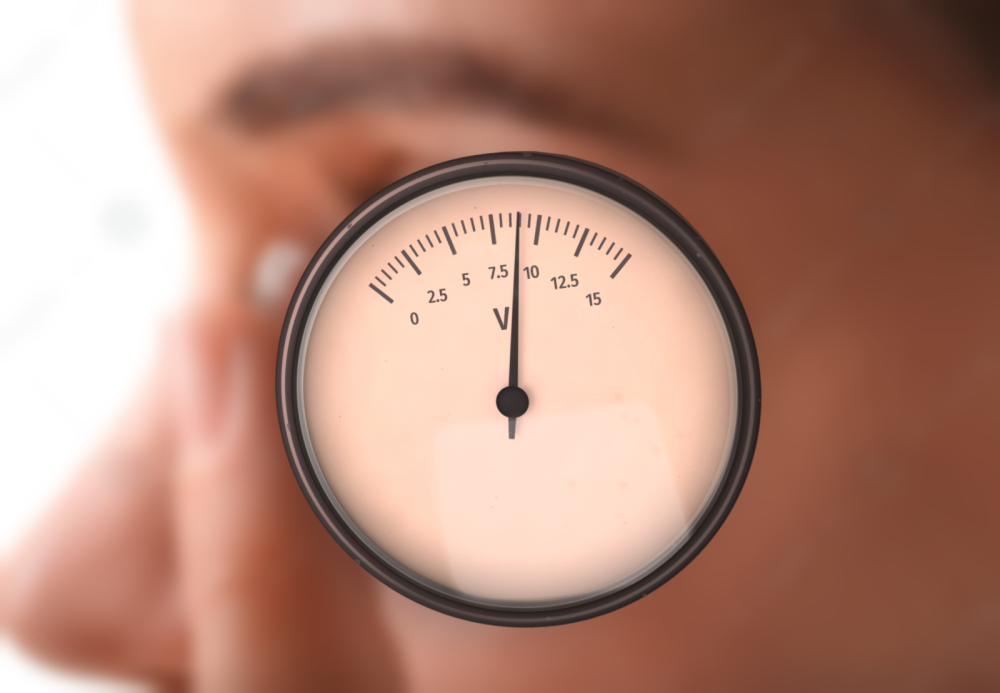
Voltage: 9,V
